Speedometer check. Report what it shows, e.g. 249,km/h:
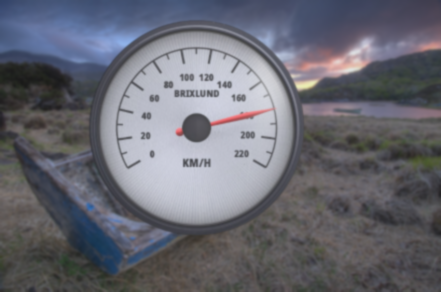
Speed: 180,km/h
